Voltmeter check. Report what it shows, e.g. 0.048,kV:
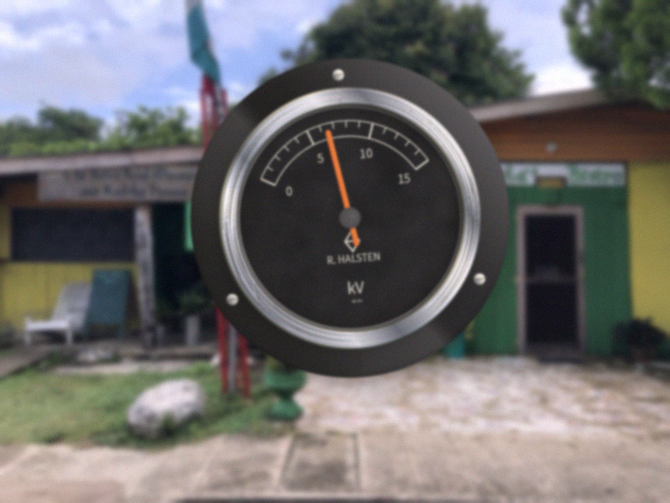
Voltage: 6.5,kV
